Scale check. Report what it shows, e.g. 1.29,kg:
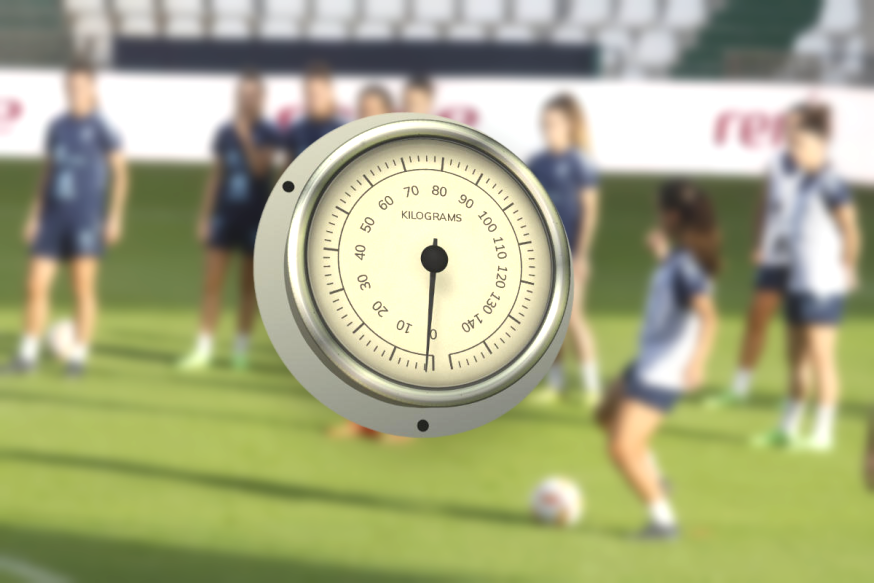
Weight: 2,kg
